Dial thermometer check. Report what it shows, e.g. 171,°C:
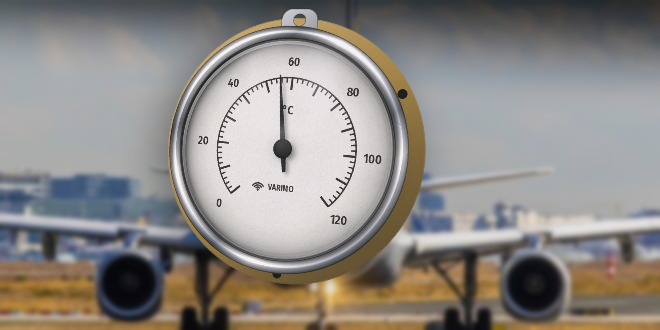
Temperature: 56,°C
